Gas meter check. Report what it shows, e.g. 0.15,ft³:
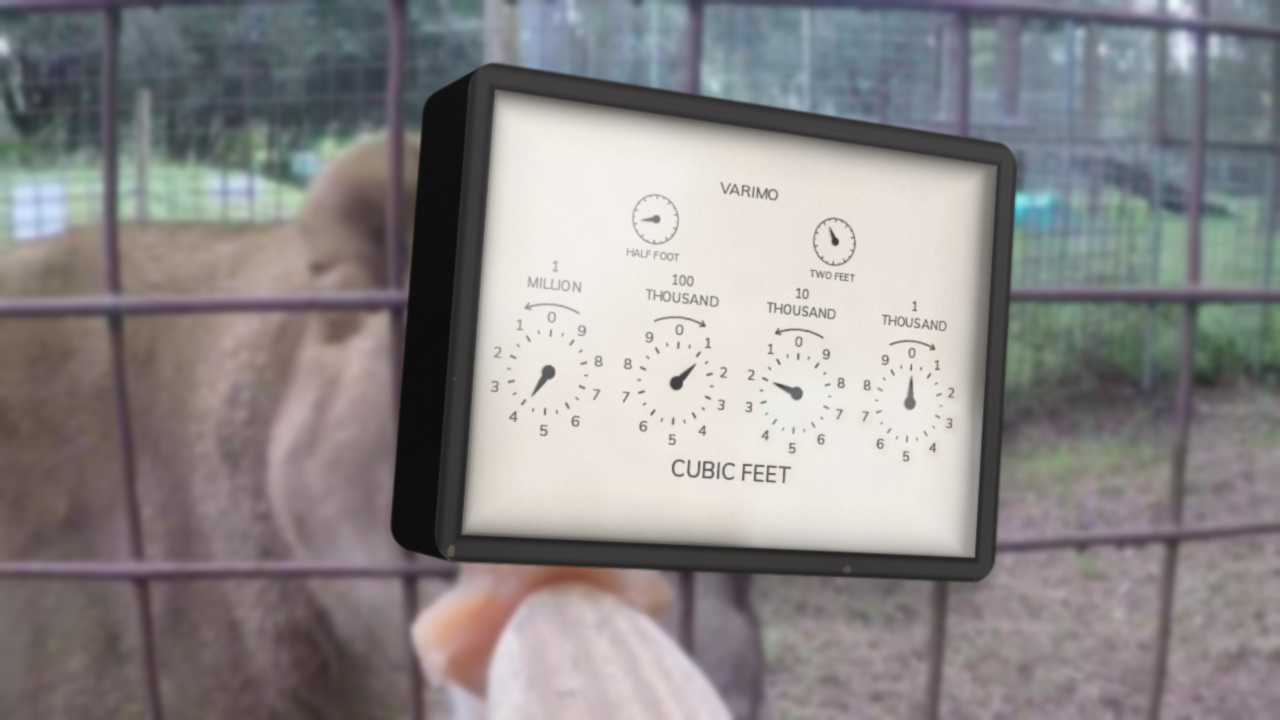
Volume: 412000,ft³
